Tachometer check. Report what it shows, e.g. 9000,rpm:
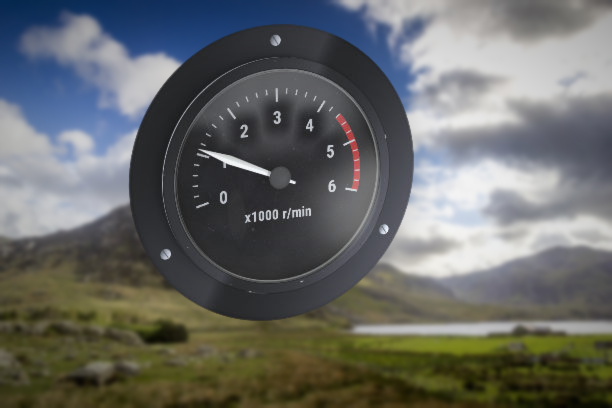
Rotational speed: 1100,rpm
